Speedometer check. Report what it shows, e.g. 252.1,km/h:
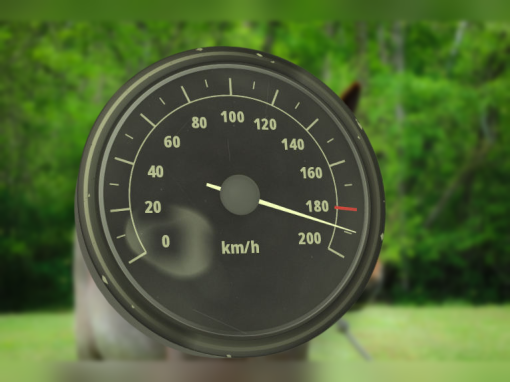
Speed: 190,km/h
